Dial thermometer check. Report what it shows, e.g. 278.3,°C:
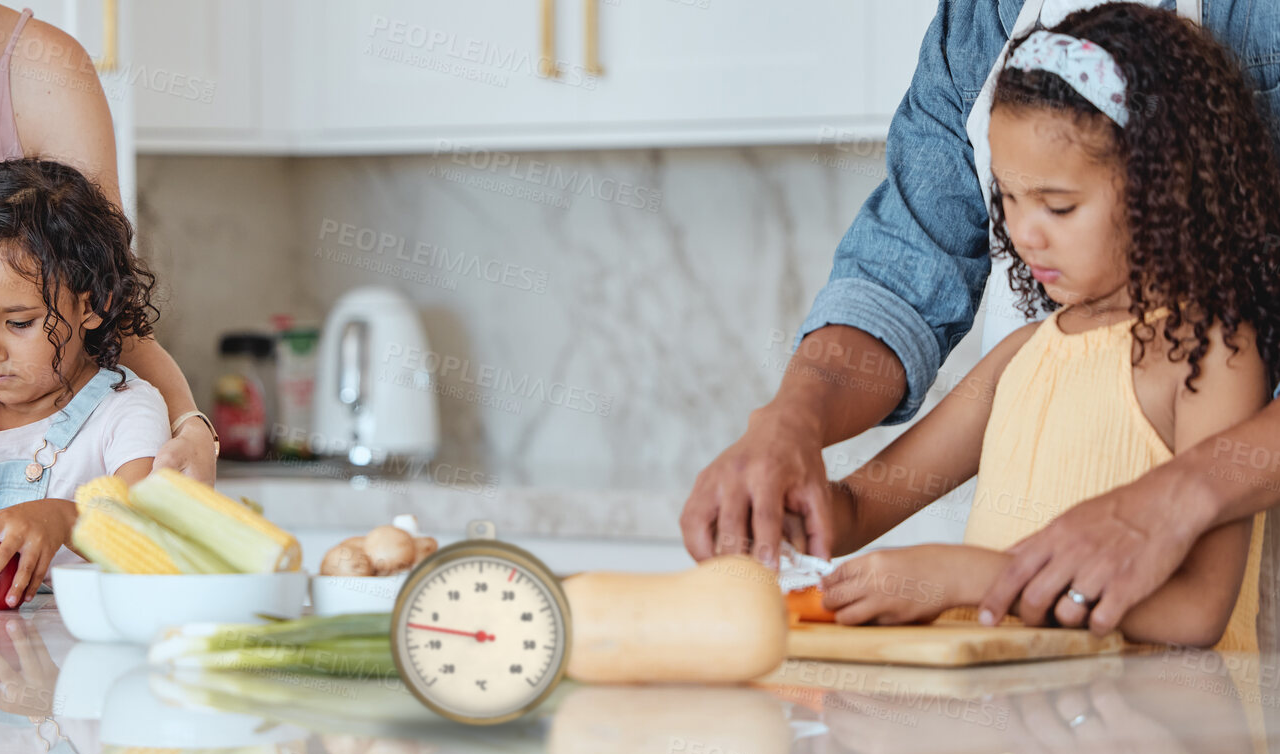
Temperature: -4,°C
